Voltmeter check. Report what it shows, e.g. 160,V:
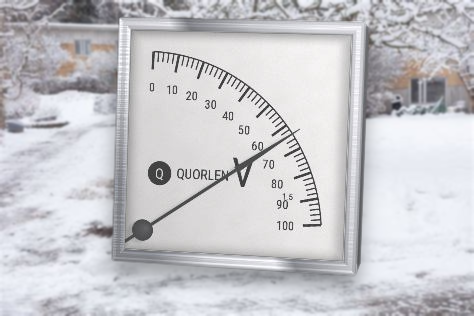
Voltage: 64,V
